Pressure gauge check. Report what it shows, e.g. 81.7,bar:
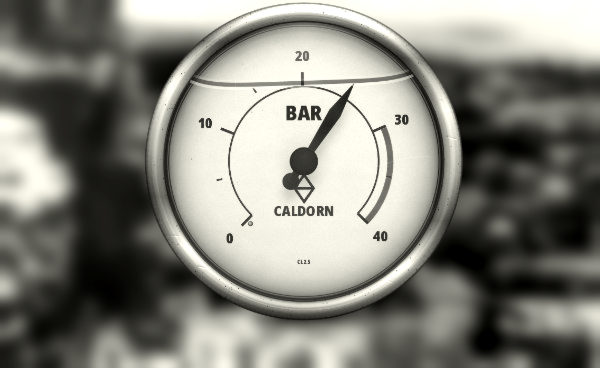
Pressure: 25,bar
